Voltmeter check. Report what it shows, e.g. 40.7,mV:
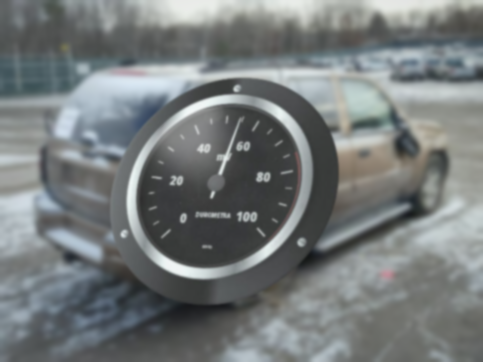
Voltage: 55,mV
